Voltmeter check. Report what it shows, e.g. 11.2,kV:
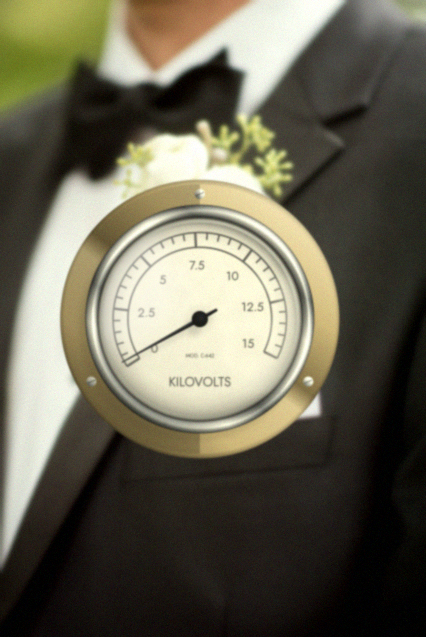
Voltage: 0.25,kV
